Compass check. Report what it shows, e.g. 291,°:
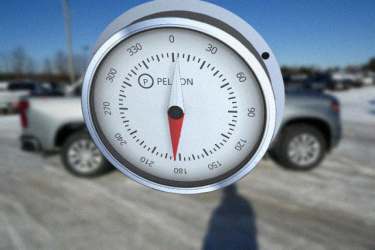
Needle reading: 185,°
